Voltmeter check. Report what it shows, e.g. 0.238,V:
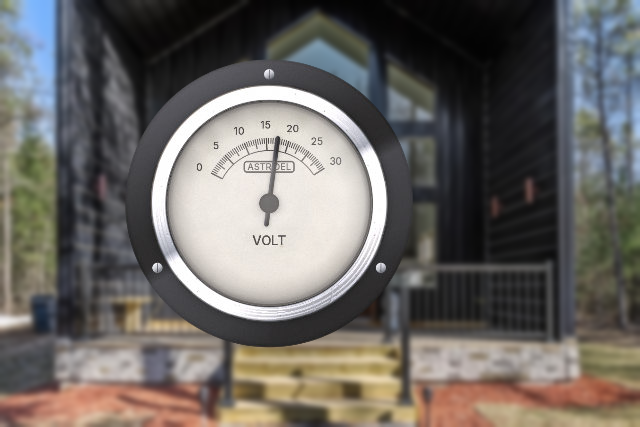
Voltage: 17.5,V
